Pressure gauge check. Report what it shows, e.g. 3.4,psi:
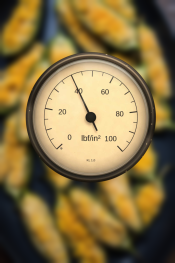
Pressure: 40,psi
